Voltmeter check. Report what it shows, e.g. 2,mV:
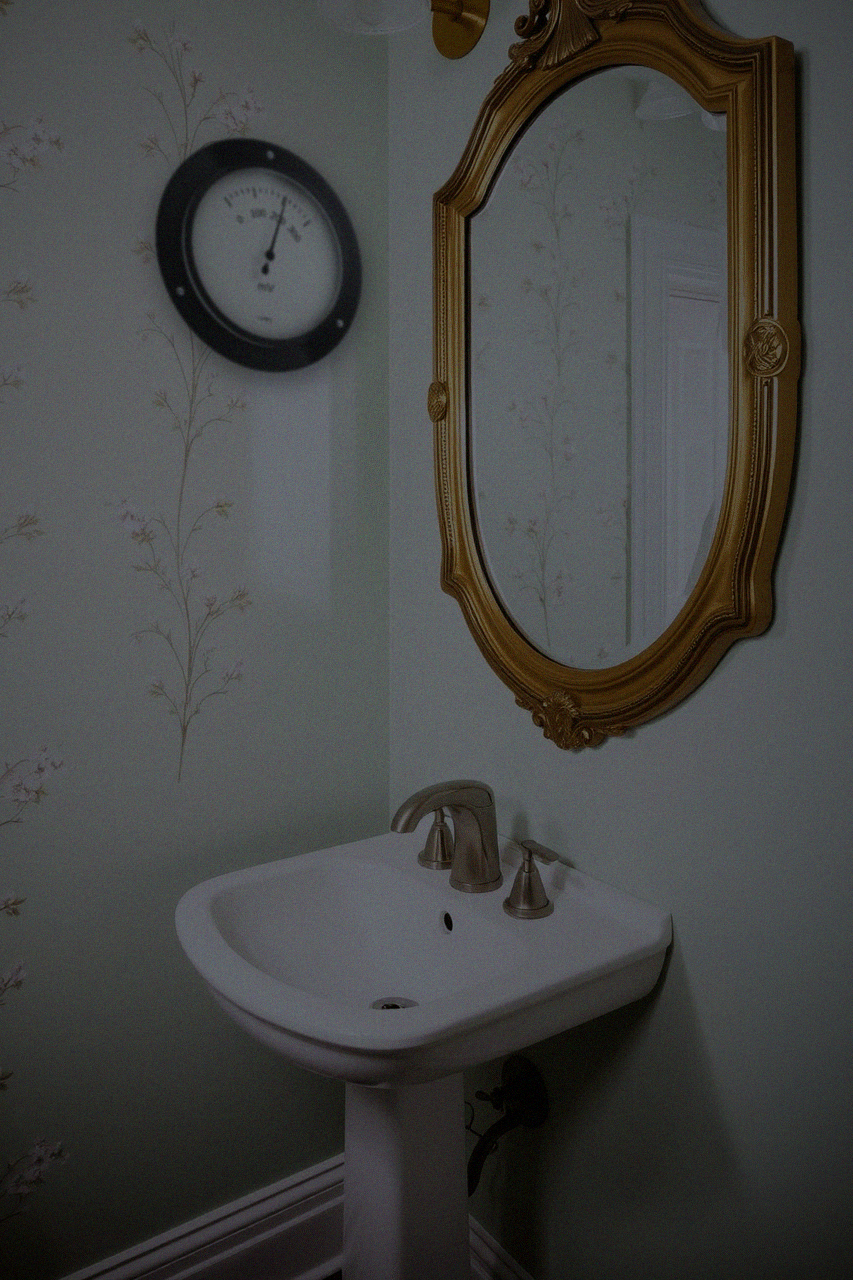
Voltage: 200,mV
